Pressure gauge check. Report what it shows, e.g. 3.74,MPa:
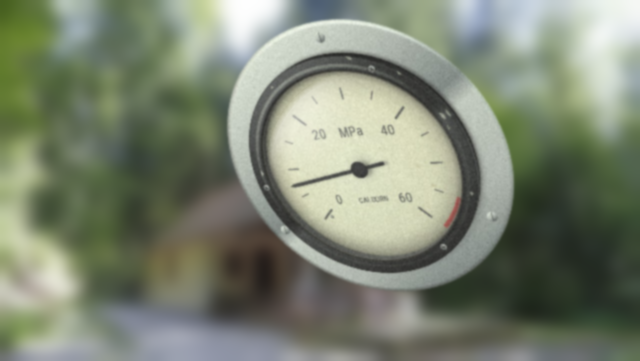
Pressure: 7.5,MPa
